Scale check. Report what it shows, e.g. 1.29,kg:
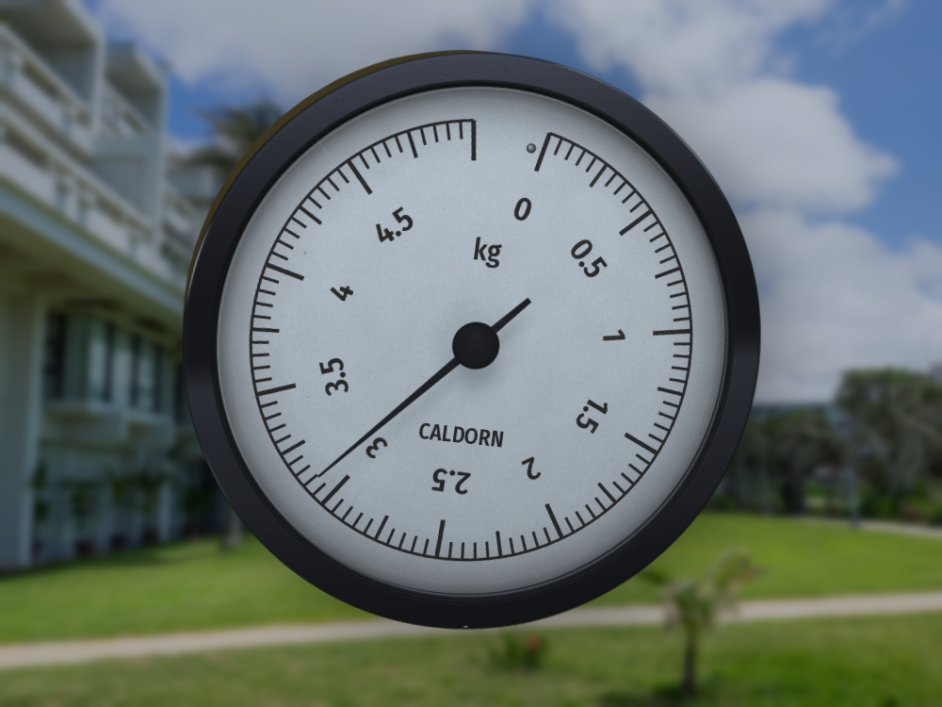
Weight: 3.1,kg
